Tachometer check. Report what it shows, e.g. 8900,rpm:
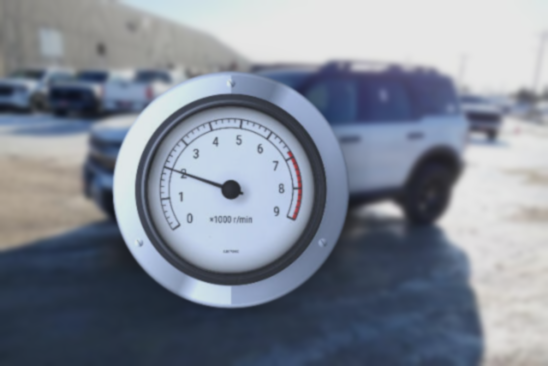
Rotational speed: 2000,rpm
